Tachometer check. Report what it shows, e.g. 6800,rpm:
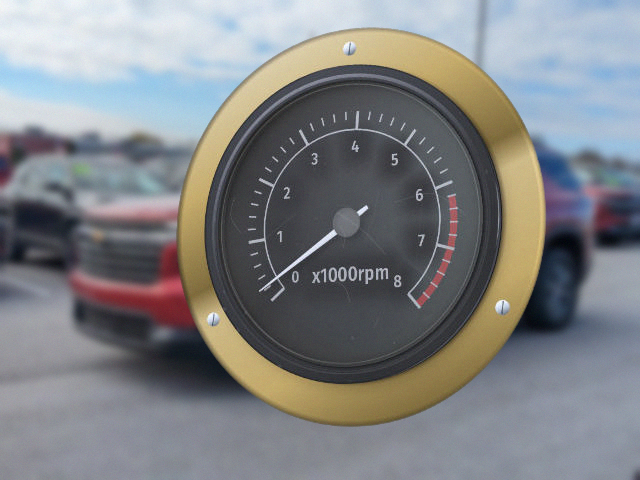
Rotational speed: 200,rpm
